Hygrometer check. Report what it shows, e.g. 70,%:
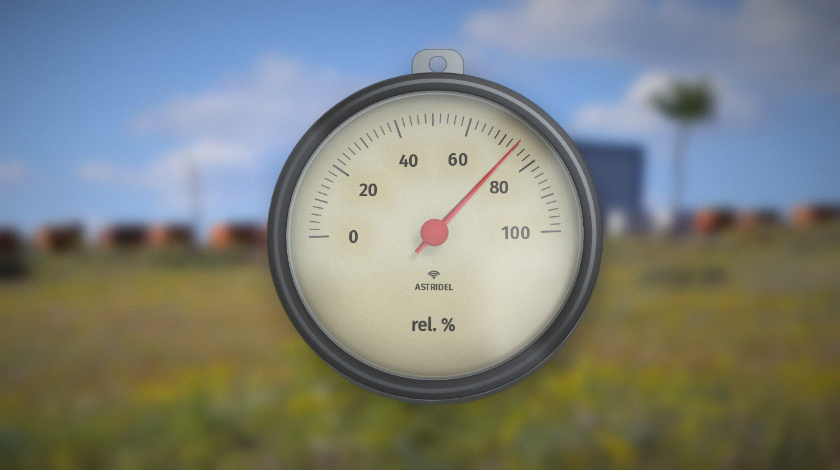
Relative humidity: 74,%
